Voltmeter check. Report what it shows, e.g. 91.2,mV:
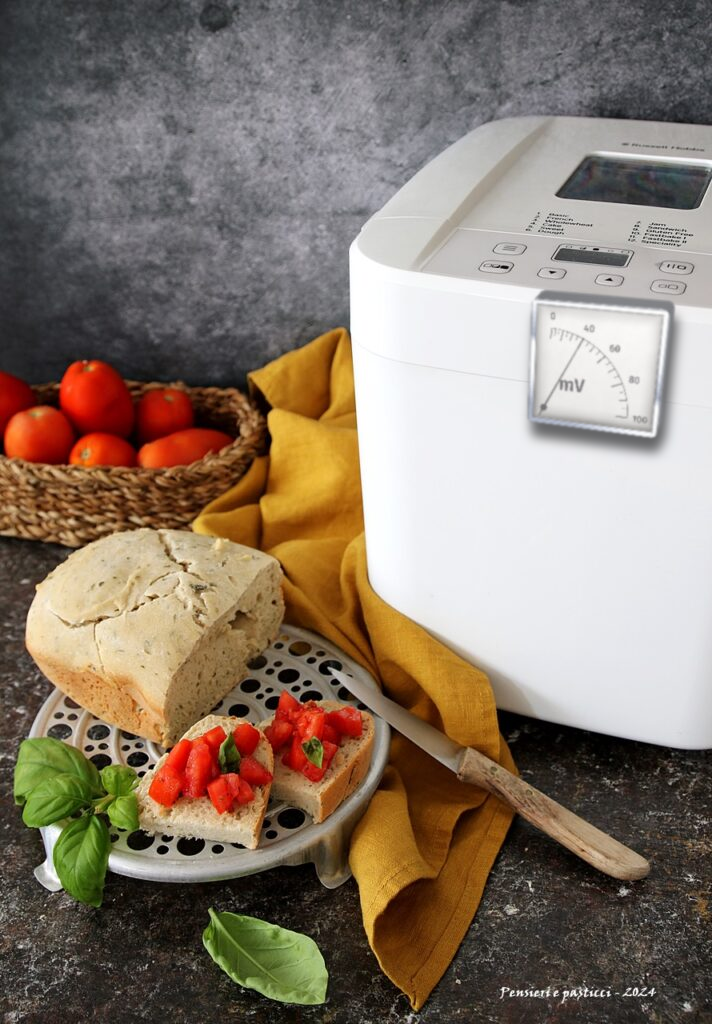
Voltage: 40,mV
